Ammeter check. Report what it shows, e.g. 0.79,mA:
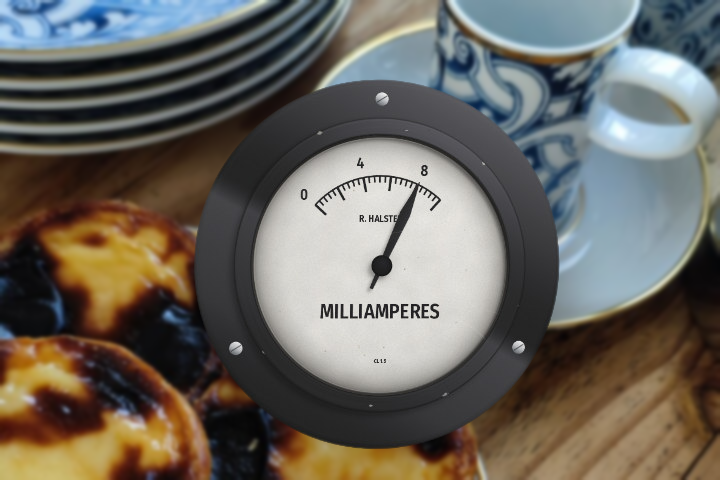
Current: 8,mA
